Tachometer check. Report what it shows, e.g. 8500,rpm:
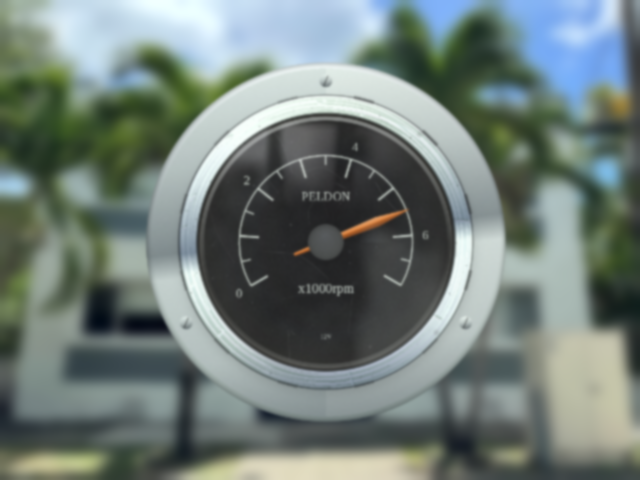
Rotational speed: 5500,rpm
